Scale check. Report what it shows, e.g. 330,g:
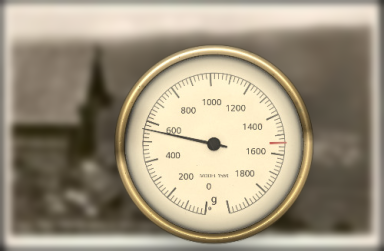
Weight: 560,g
